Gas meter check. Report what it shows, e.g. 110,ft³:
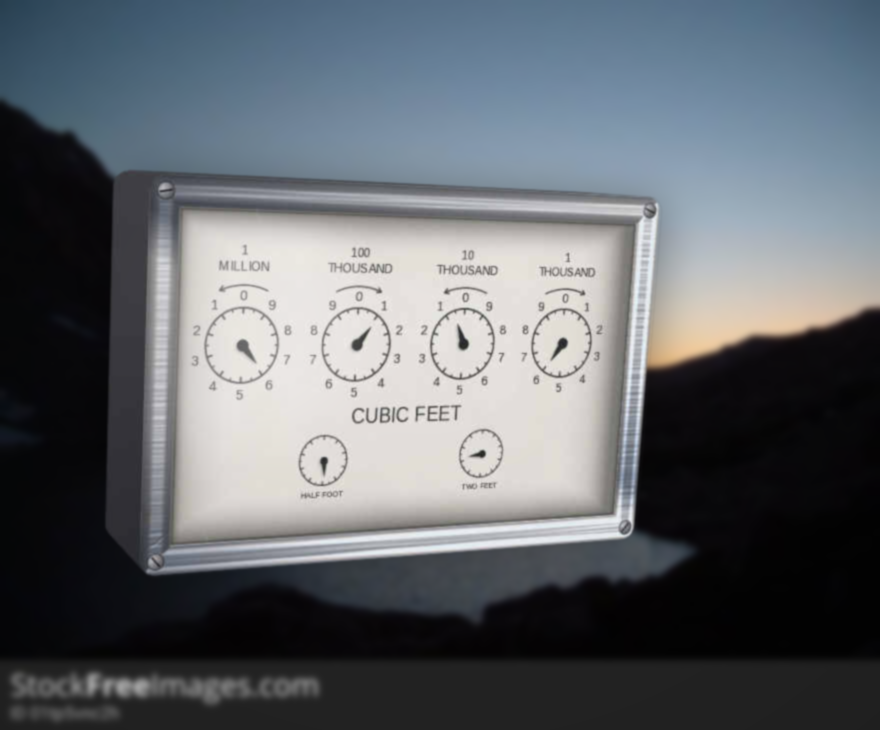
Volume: 610600,ft³
